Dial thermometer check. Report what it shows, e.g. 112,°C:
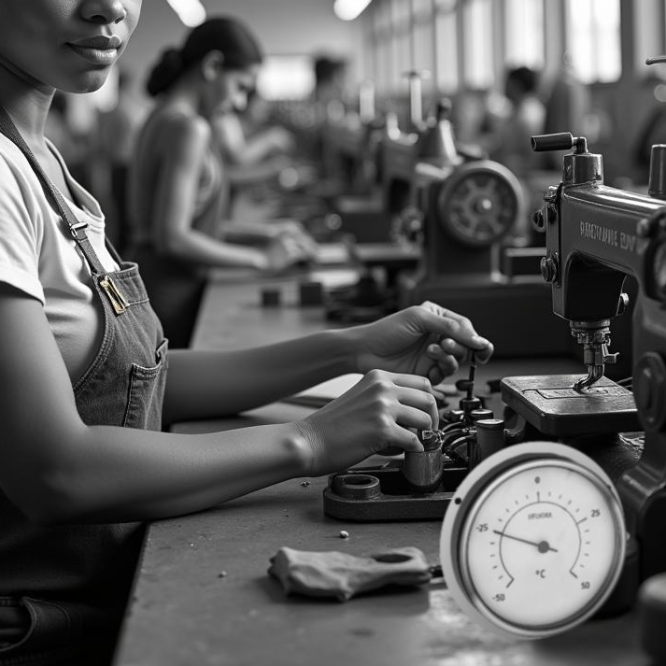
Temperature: -25,°C
